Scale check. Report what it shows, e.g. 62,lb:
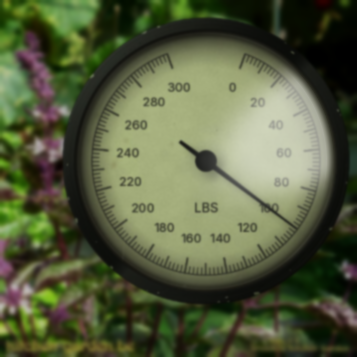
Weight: 100,lb
